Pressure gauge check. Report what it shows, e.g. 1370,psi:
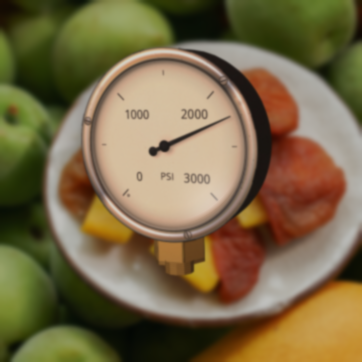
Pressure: 2250,psi
